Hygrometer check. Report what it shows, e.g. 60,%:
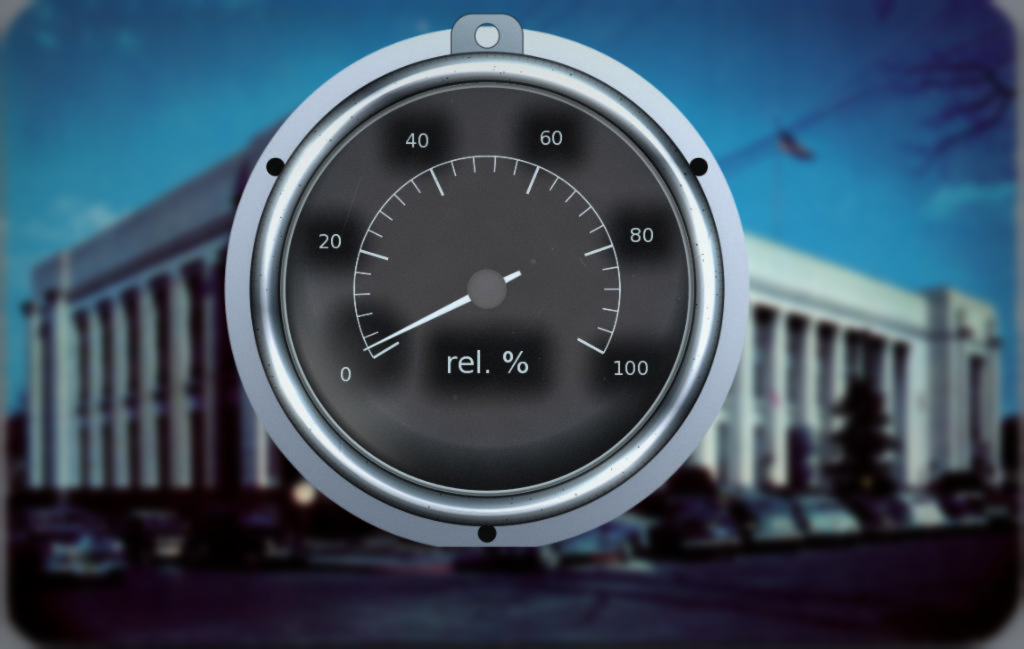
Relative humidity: 2,%
